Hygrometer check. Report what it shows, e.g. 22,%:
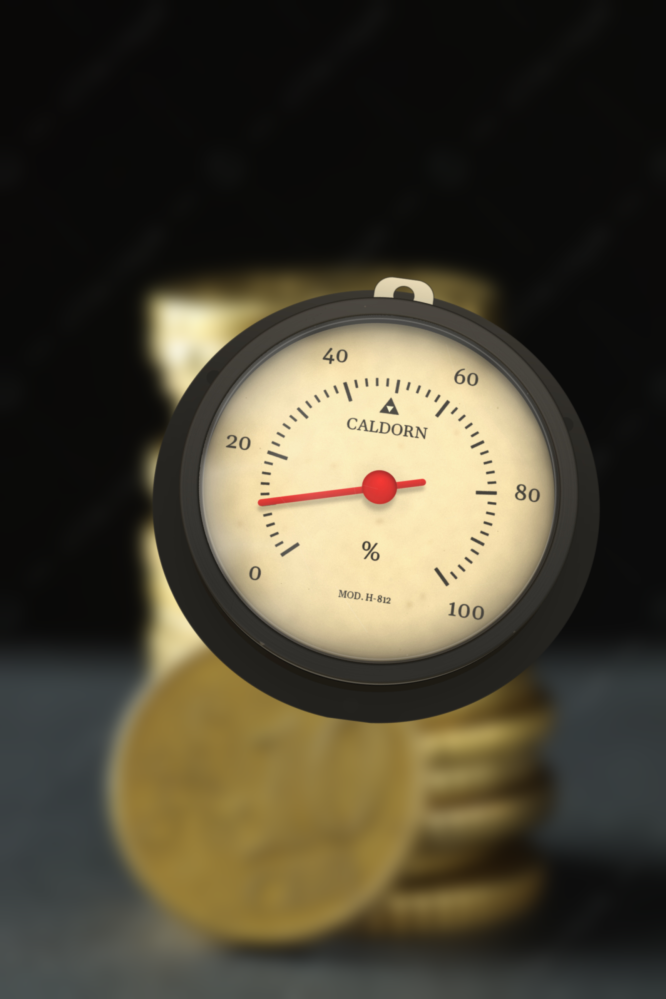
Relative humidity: 10,%
